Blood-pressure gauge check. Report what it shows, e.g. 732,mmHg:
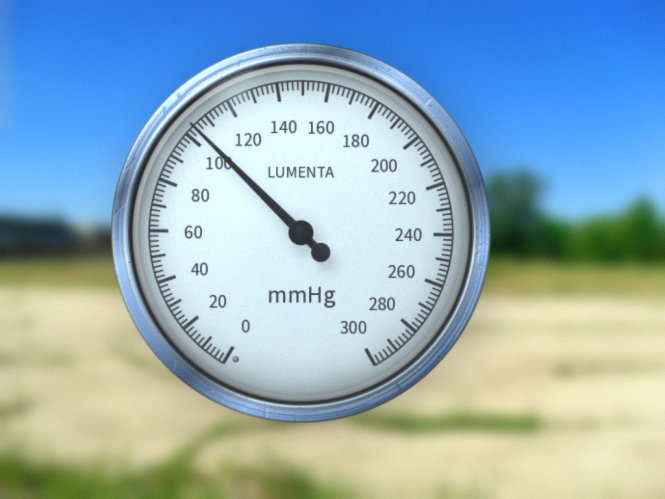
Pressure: 104,mmHg
